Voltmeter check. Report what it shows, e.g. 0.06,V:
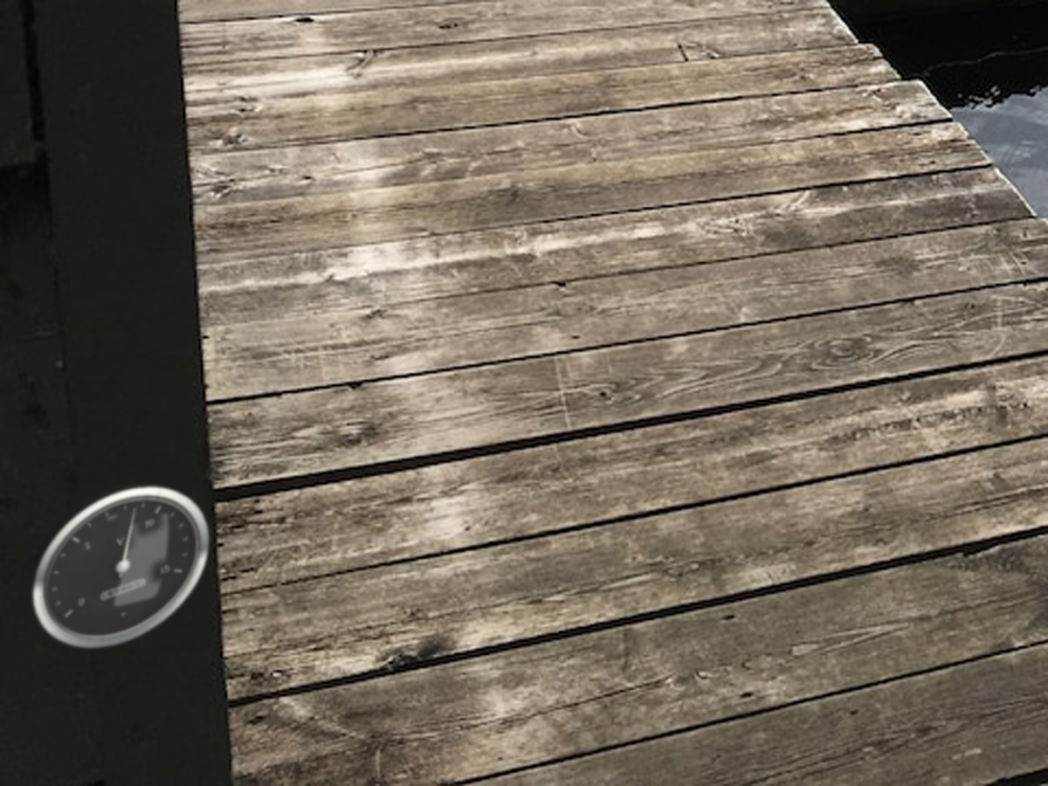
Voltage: 8.5,V
